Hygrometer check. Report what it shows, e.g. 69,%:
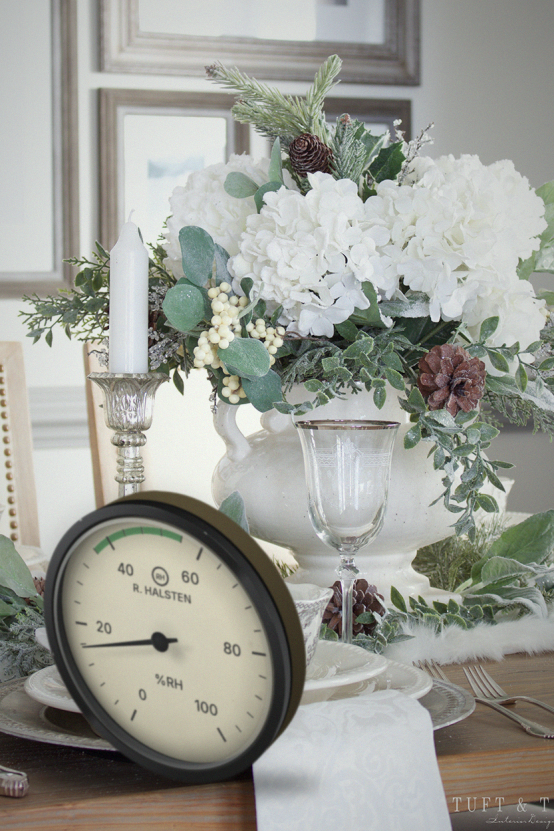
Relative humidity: 16,%
